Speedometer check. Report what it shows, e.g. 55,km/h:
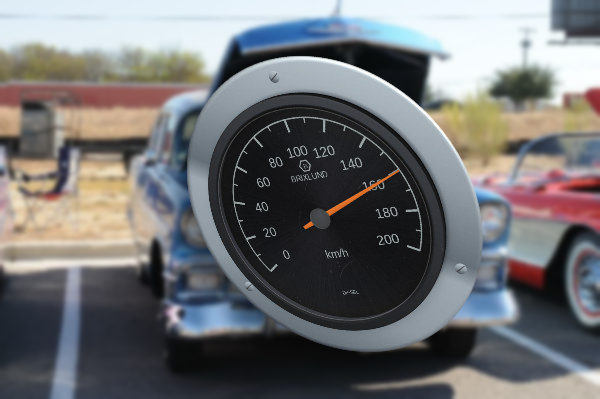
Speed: 160,km/h
